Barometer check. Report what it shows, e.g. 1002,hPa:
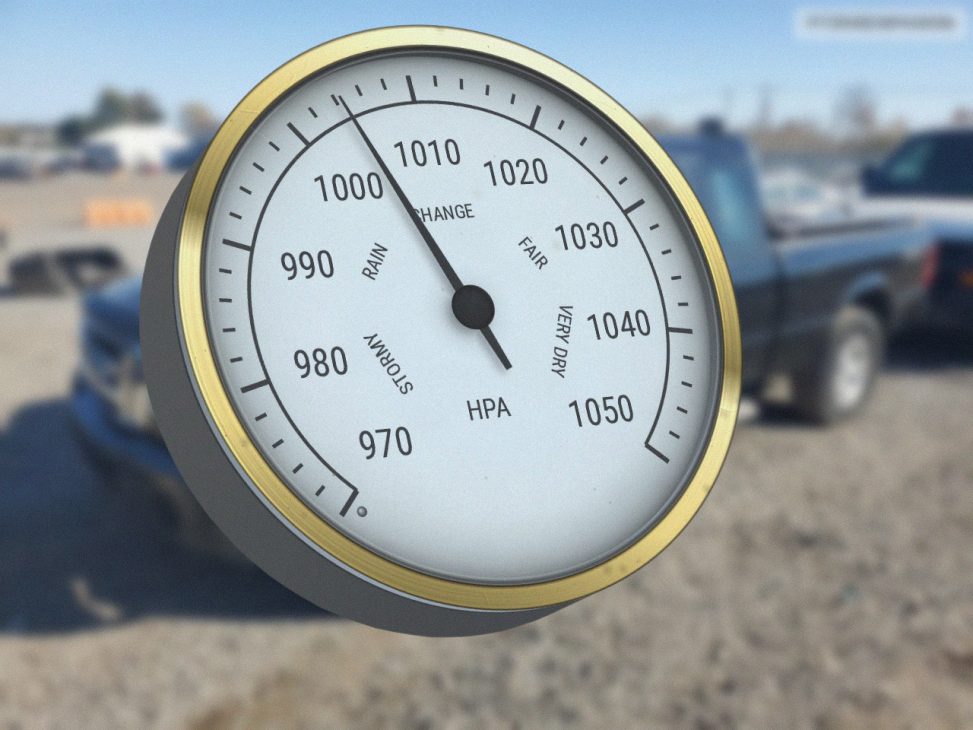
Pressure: 1004,hPa
